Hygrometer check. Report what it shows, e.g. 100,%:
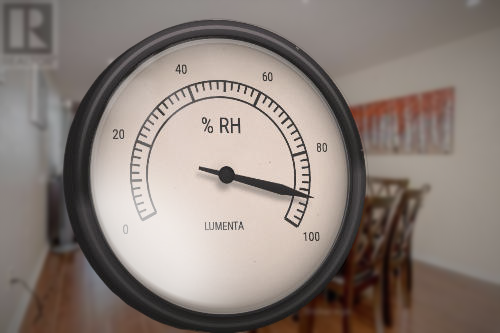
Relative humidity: 92,%
